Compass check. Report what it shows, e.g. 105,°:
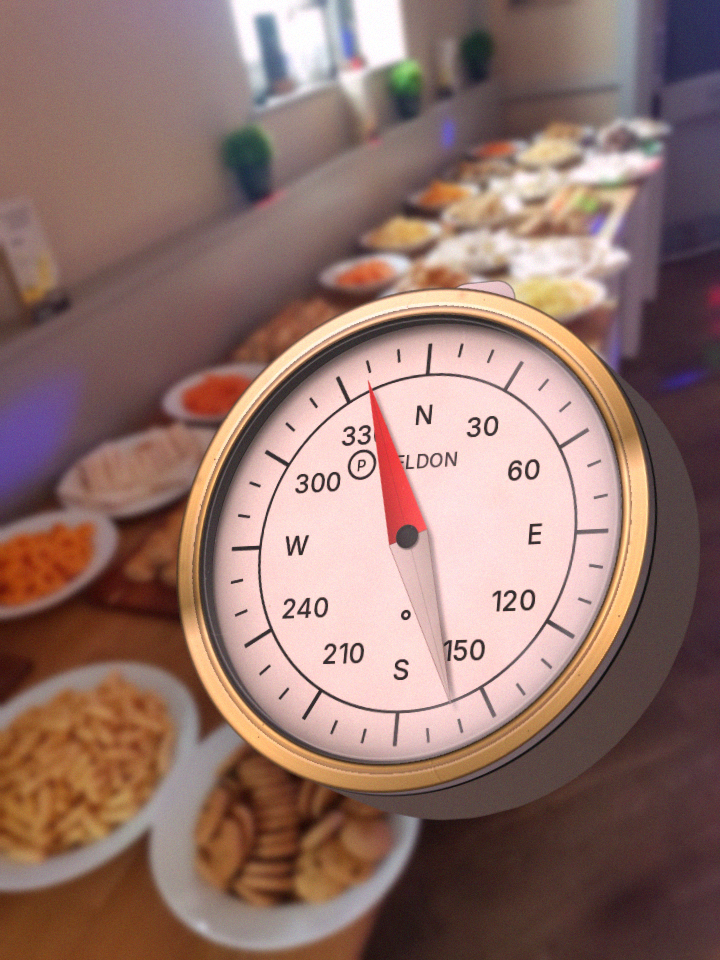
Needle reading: 340,°
